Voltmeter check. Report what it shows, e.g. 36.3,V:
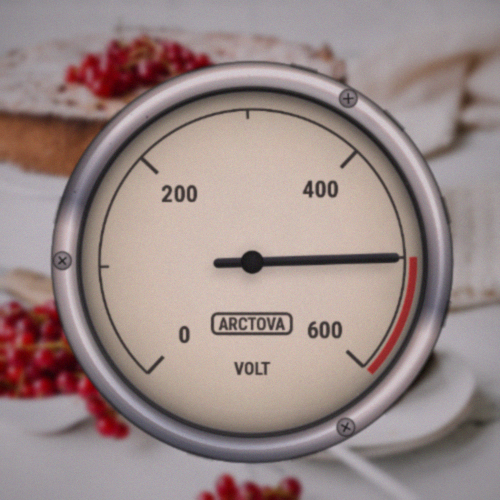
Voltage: 500,V
